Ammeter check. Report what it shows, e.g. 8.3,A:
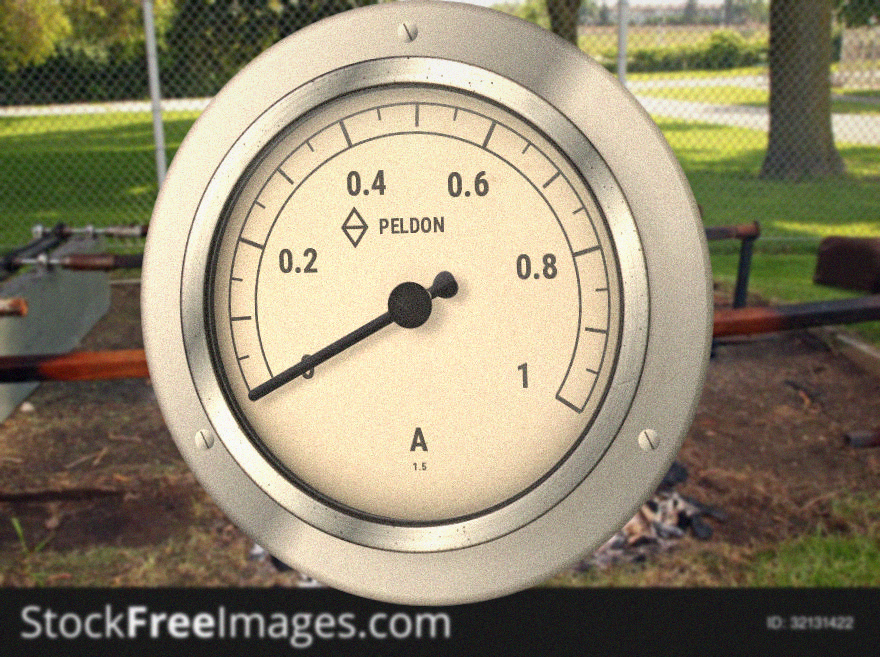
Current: 0,A
